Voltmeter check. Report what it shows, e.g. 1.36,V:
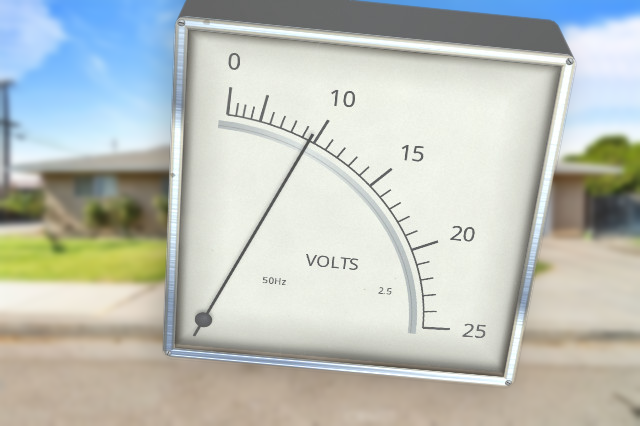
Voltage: 9.5,V
